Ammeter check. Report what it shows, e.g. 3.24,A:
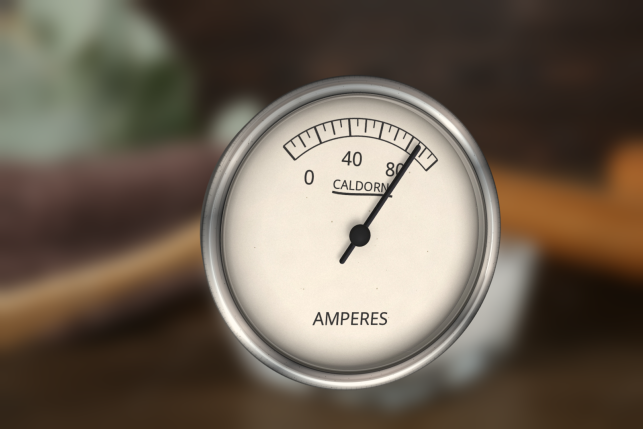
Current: 85,A
